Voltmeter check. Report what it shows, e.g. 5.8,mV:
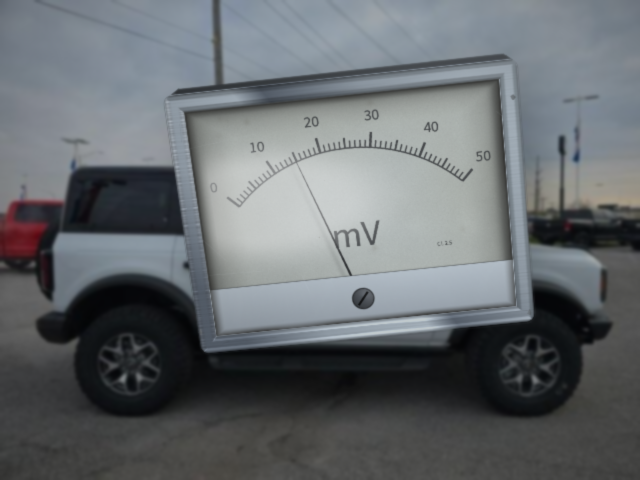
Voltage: 15,mV
